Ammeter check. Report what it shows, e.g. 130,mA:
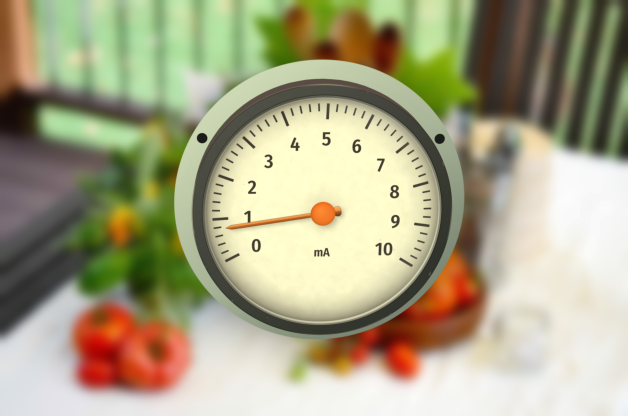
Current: 0.8,mA
